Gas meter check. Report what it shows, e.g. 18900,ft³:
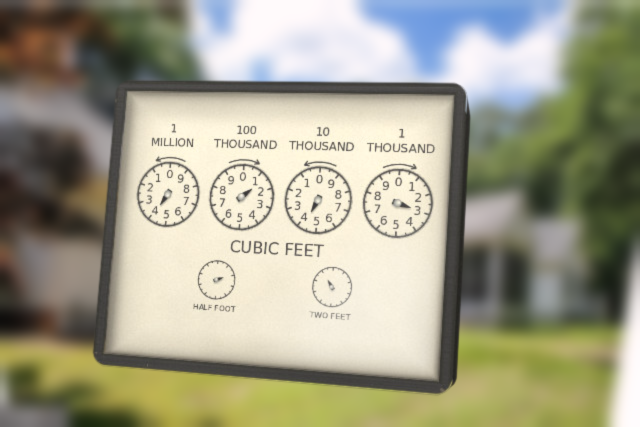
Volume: 414300,ft³
